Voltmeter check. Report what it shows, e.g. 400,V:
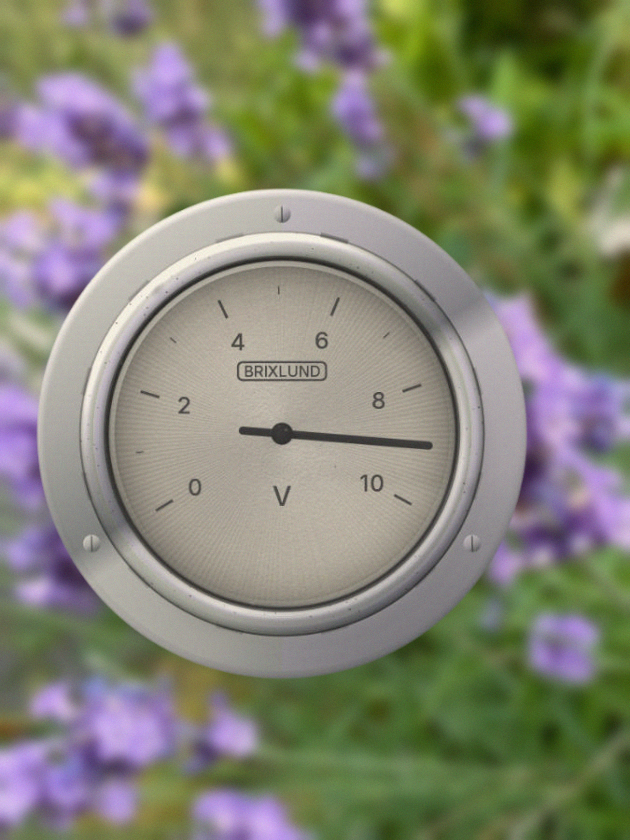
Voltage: 9,V
